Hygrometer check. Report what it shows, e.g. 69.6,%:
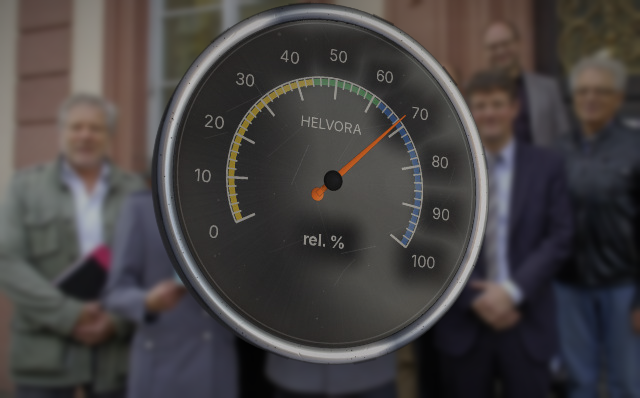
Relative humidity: 68,%
